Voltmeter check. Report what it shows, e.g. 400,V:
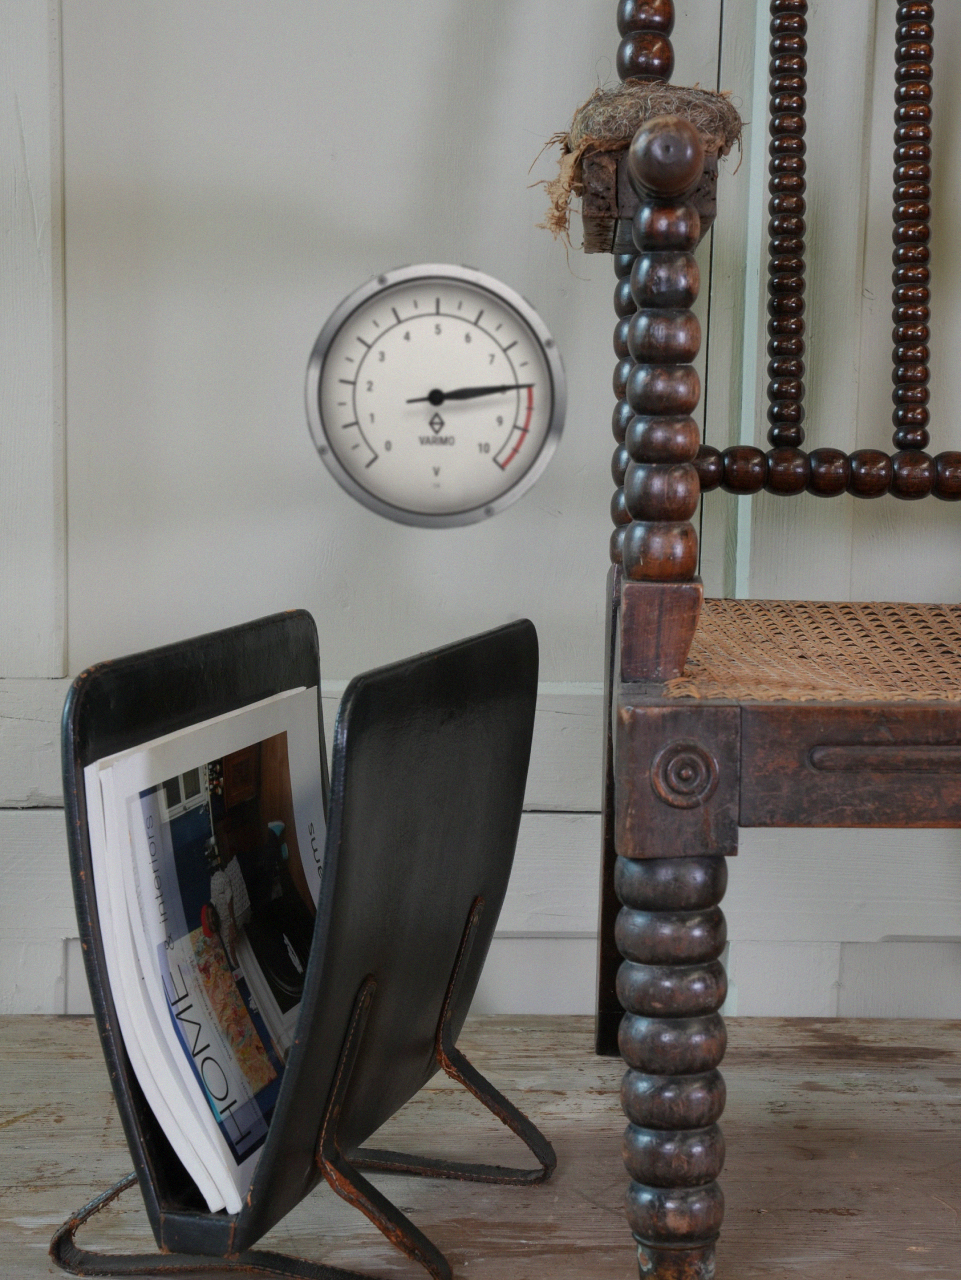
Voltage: 8,V
